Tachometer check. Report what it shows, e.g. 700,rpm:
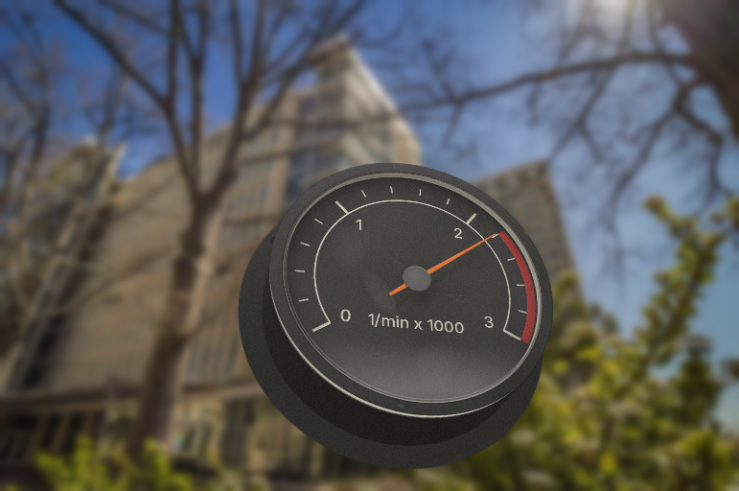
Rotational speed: 2200,rpm
